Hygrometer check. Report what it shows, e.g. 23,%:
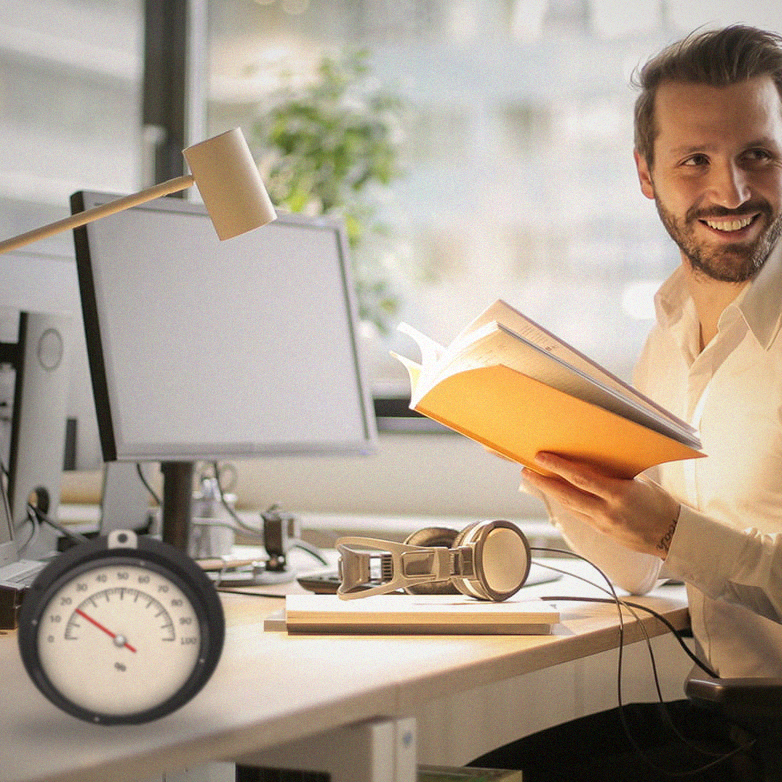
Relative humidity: 20,%
